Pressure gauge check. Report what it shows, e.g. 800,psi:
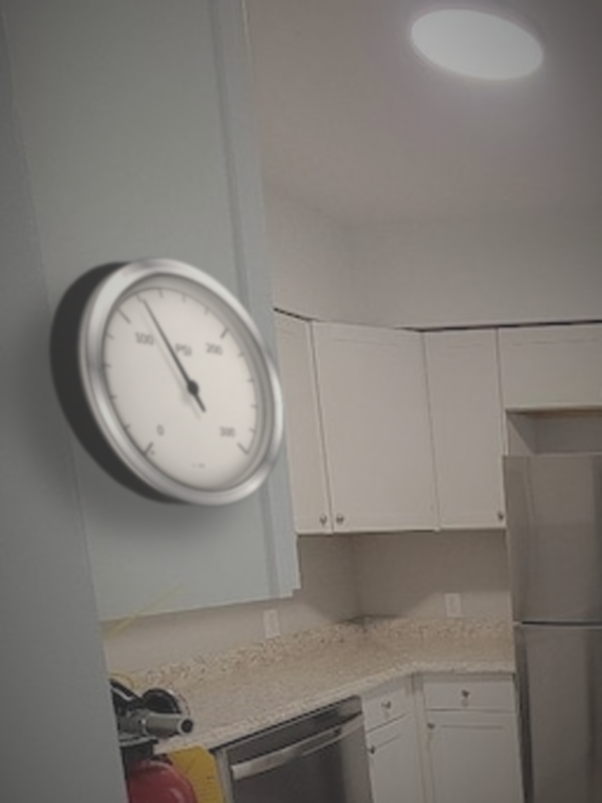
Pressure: 120,psi
